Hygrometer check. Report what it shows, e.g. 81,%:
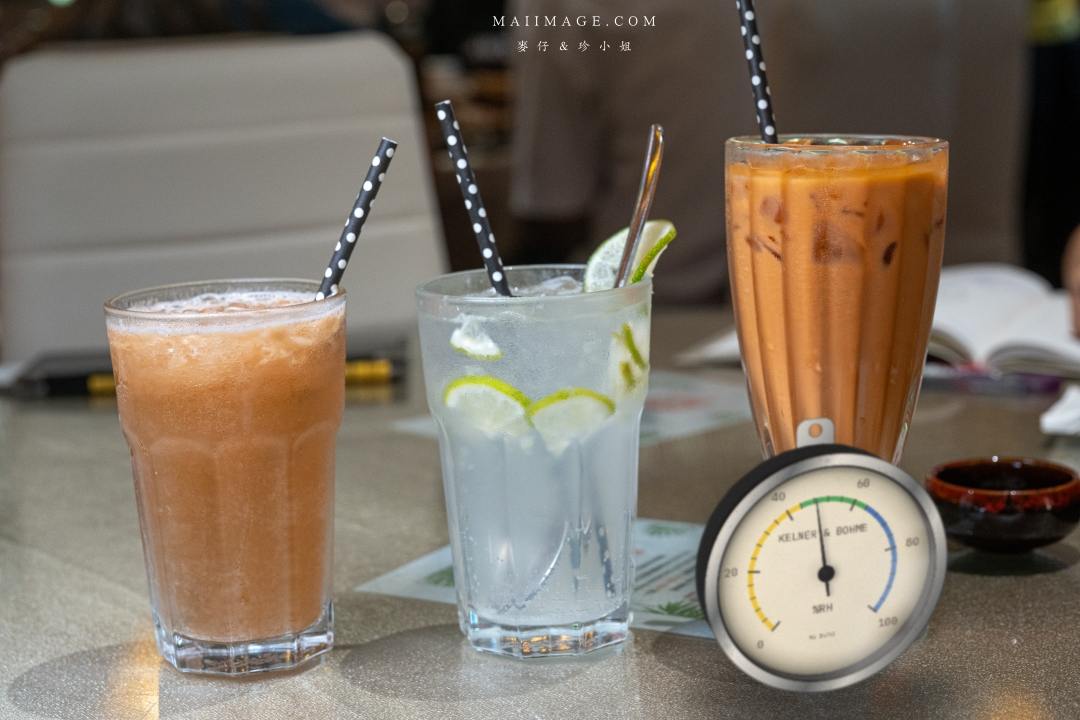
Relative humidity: 48,%
